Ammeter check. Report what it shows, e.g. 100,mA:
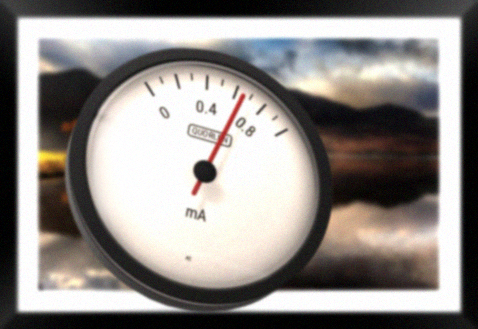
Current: 0.65,mA
